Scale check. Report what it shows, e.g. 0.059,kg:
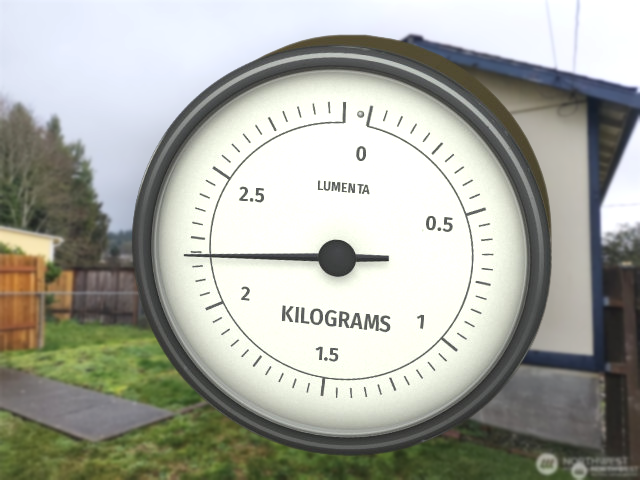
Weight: 2.2,kg
